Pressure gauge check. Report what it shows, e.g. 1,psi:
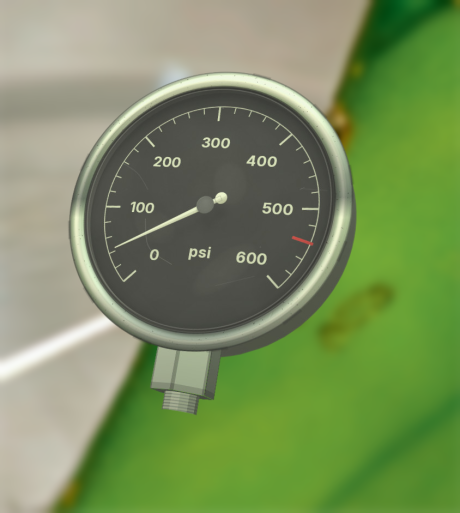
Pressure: 40,psi
